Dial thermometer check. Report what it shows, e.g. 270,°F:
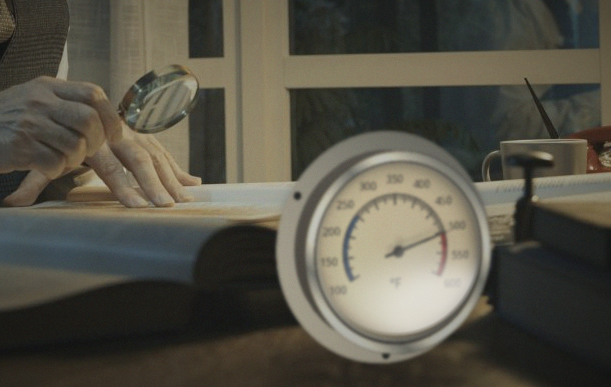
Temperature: 500,°F
